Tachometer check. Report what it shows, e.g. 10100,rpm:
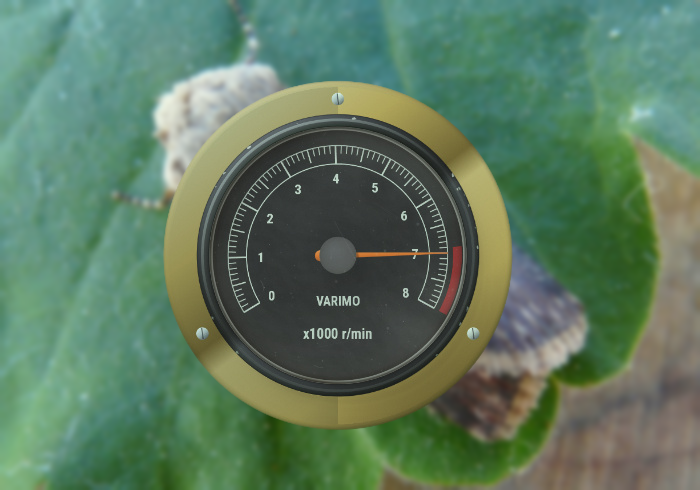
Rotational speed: 7000,rpm
